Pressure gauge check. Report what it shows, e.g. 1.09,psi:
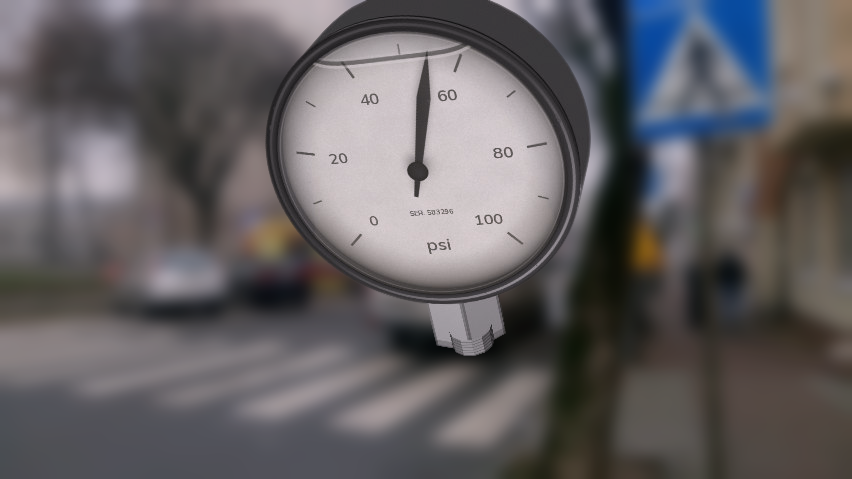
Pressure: 55,psi
